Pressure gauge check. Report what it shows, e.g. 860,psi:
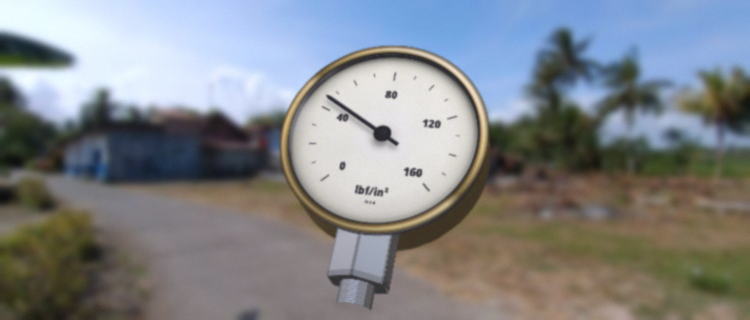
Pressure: 45,psi
